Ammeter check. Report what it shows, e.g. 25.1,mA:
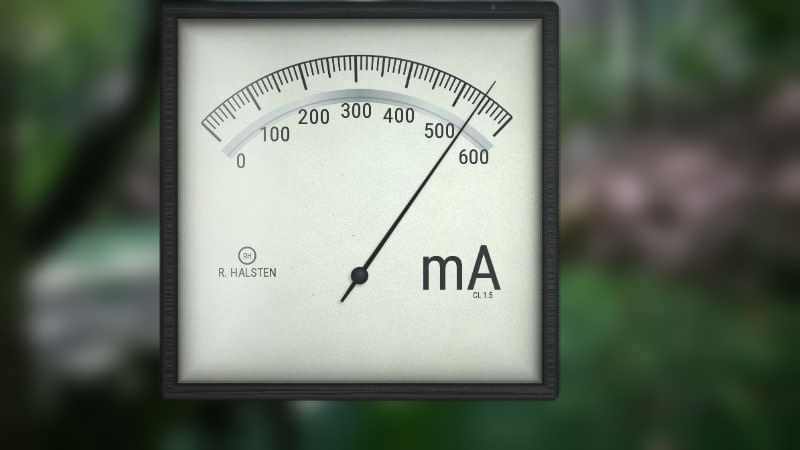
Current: 540,mA
